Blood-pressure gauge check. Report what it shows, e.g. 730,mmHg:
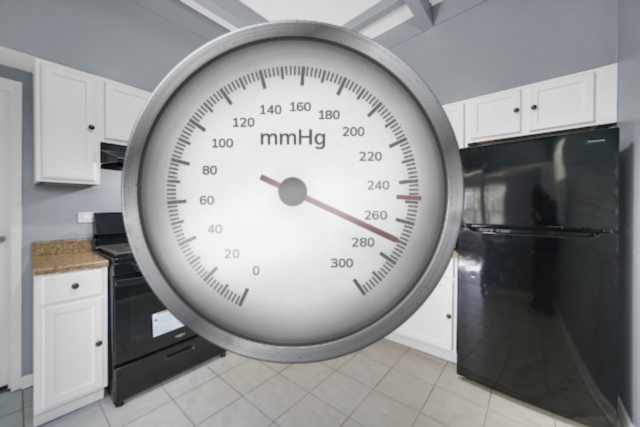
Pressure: 270,mmHg
